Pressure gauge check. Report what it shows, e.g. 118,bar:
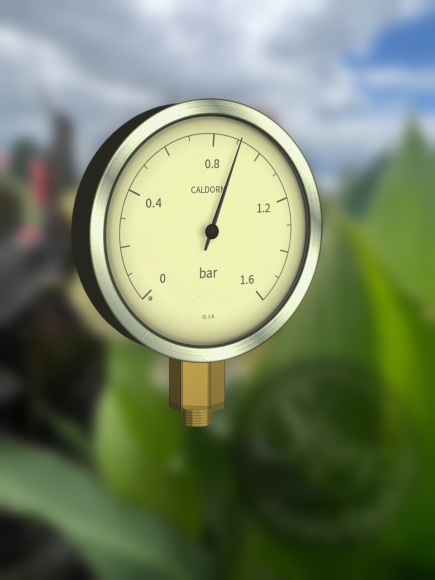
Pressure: 0.9,bar
